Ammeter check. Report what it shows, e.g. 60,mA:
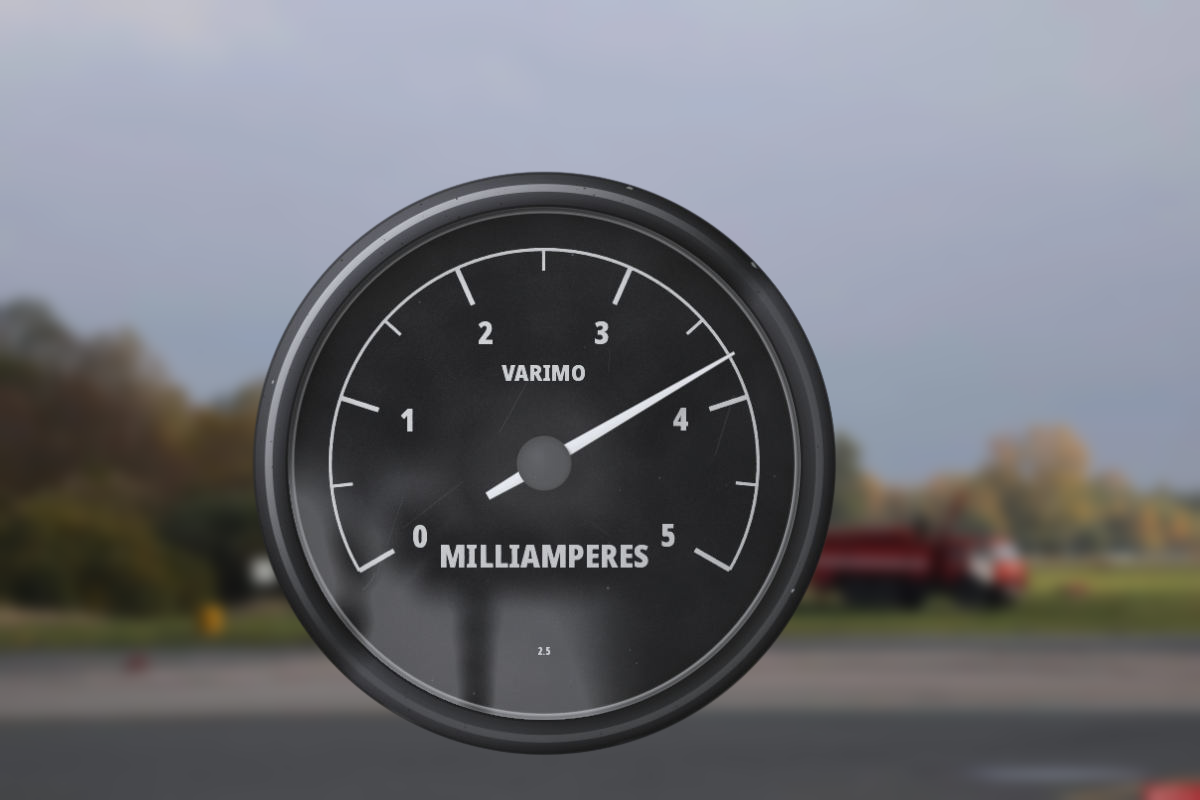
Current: 3.75,mA
